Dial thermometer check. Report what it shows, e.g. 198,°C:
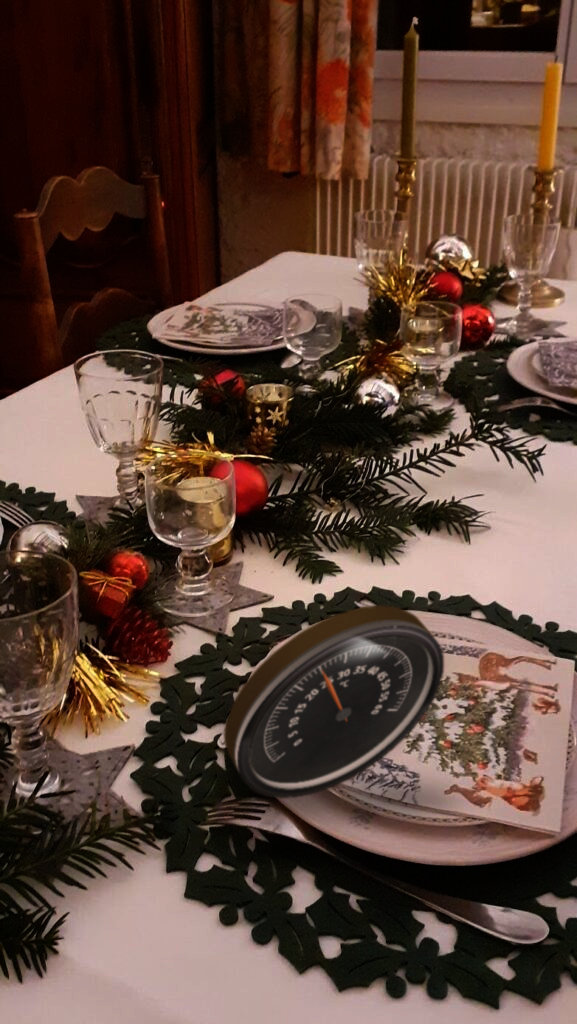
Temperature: 25,°C
